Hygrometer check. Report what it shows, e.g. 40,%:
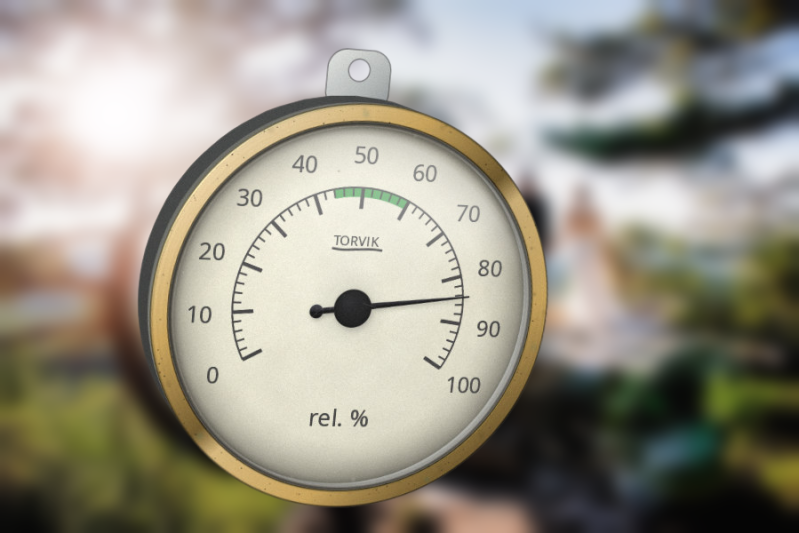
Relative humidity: 84,%
